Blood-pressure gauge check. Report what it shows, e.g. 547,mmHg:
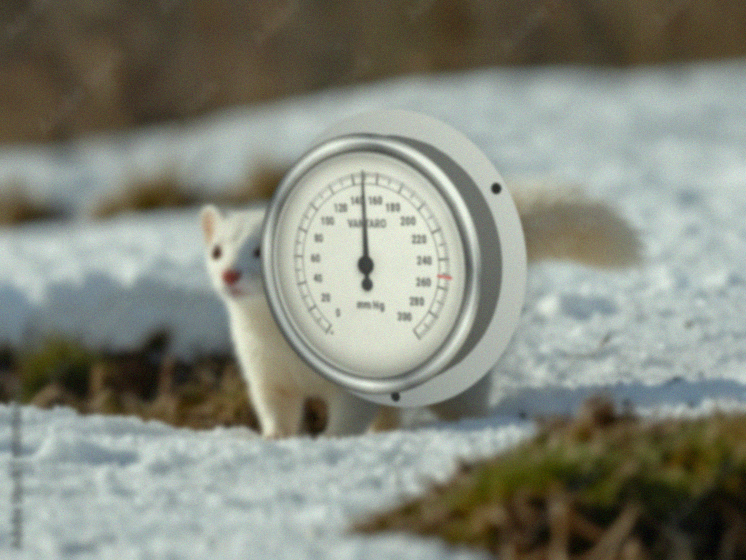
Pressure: 150,mmHg
